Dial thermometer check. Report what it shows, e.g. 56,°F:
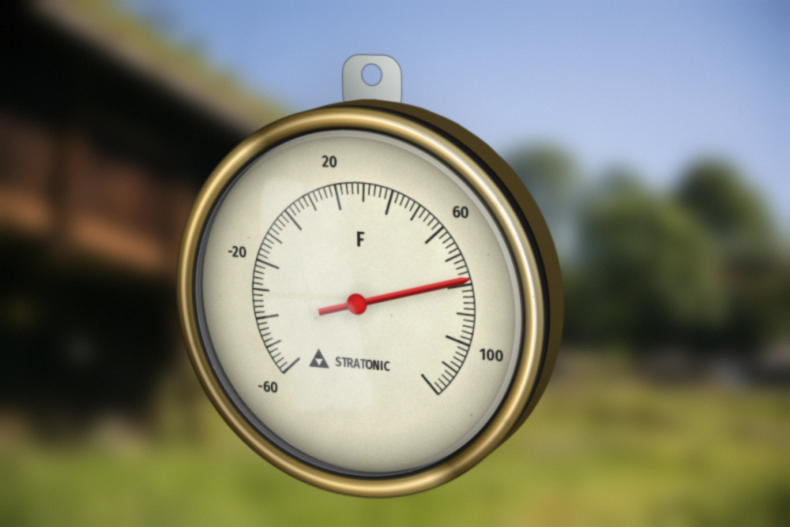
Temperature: 78,°F
